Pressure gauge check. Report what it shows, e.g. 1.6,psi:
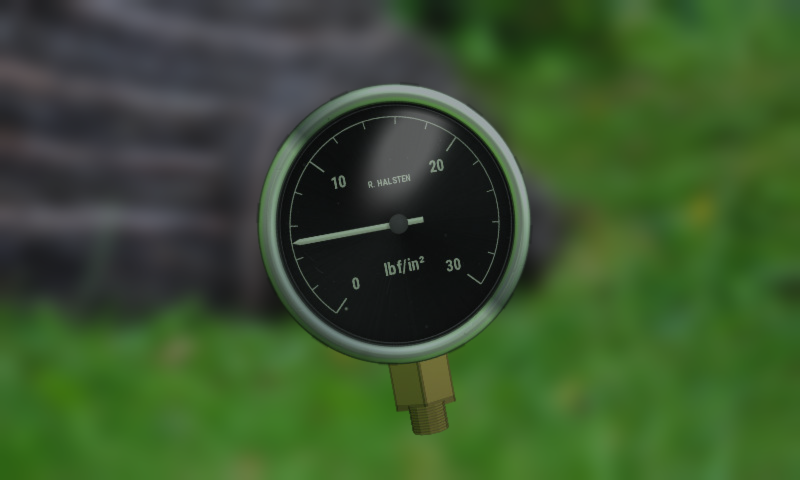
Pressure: 5,psi
